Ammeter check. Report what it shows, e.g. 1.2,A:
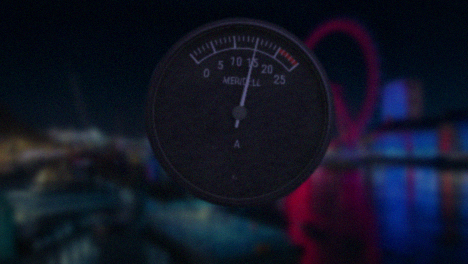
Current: 15,A
